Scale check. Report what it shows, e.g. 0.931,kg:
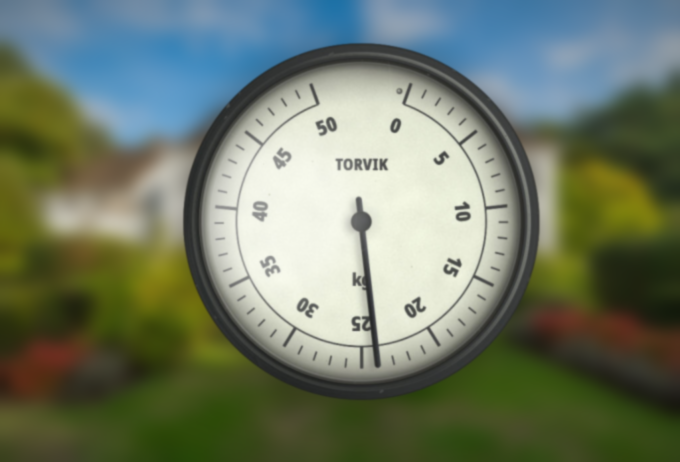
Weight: 24,kg
